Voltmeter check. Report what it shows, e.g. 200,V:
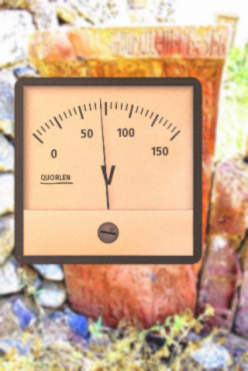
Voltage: 70,V
